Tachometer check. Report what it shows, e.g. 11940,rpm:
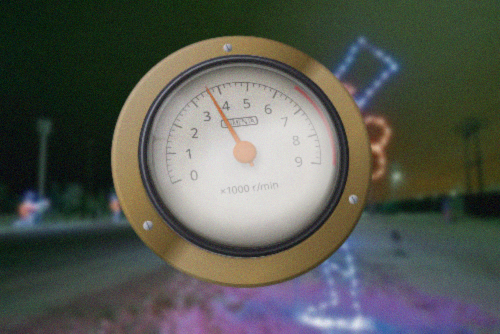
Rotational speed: 3600,rpm
